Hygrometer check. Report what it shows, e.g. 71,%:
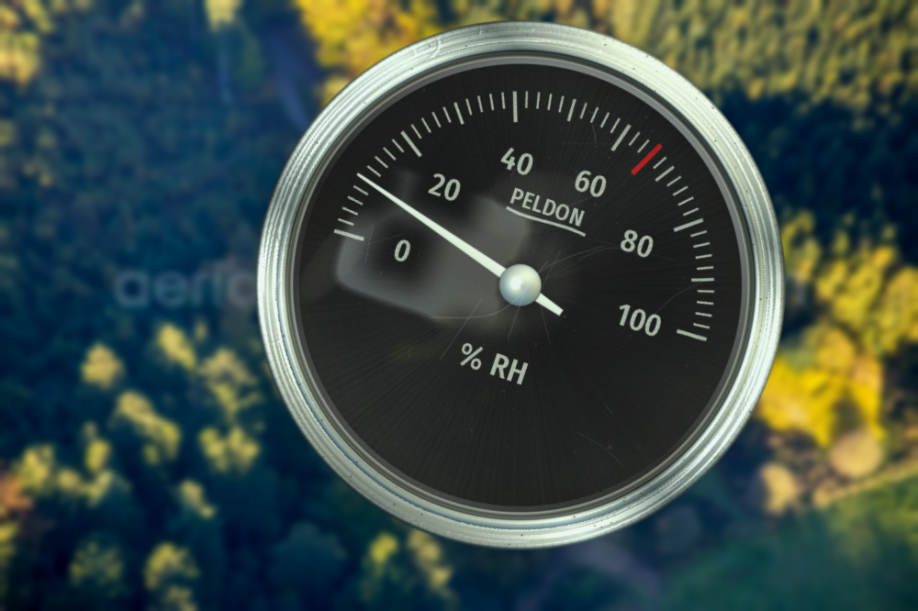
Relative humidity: 10,%
